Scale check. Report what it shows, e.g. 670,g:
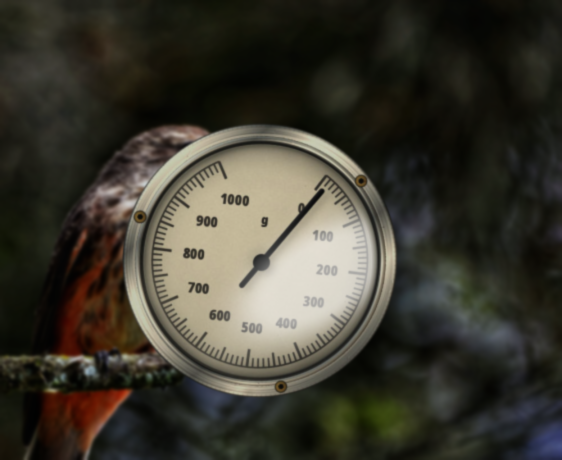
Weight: 10,g
